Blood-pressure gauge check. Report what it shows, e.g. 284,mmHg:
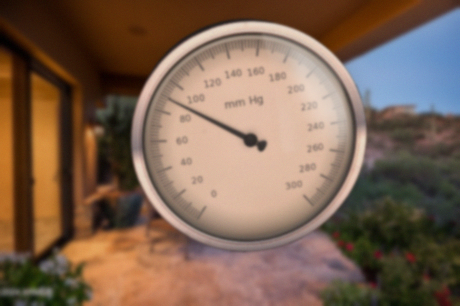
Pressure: 90,mmHg
